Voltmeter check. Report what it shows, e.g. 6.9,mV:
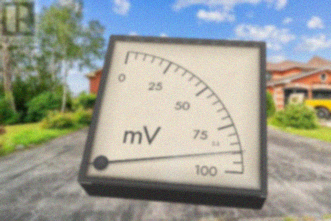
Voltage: 90,mV
